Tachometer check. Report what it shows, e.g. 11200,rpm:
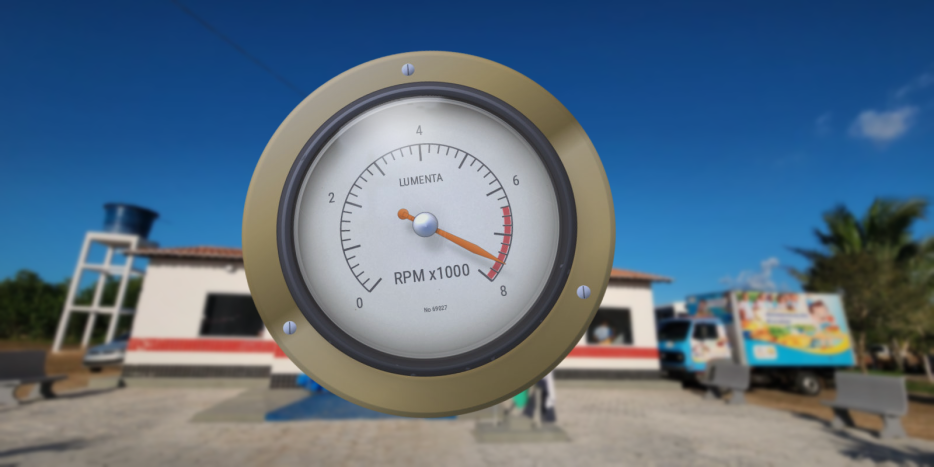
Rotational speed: 7600,rpm
